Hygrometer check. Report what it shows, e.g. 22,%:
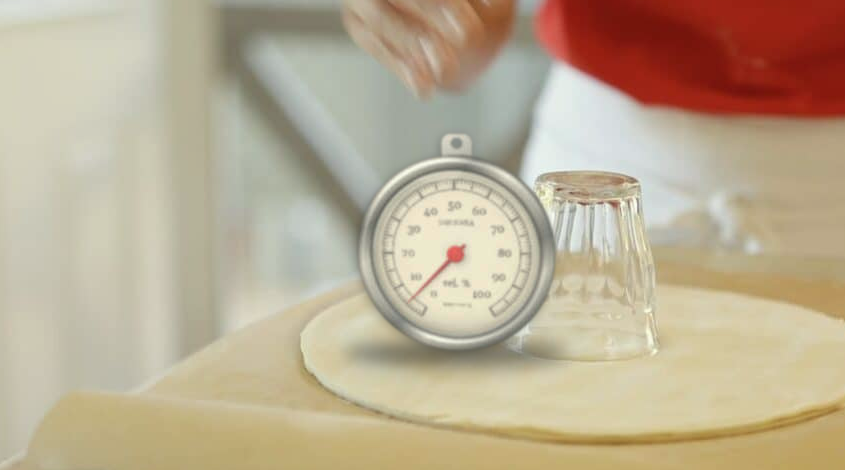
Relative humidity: 5,%
